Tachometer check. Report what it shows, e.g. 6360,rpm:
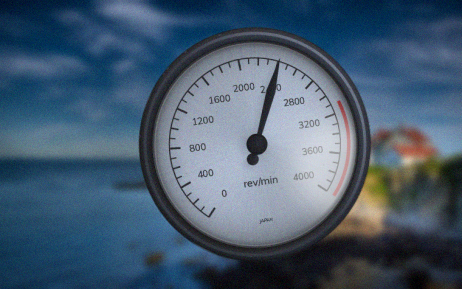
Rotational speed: 2400,rpm
